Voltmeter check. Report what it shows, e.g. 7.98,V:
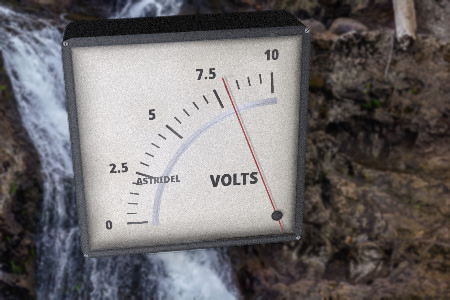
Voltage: 8,V
